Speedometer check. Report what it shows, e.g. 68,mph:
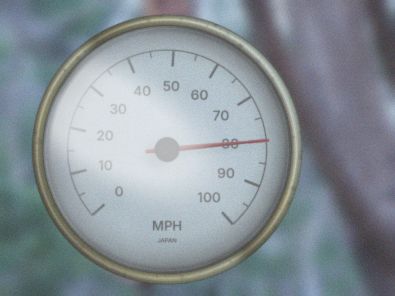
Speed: 80,mph
